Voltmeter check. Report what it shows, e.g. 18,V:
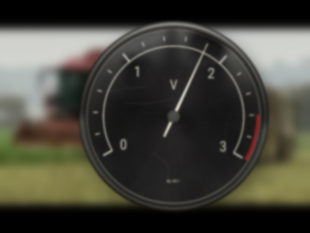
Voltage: 1.8,V
